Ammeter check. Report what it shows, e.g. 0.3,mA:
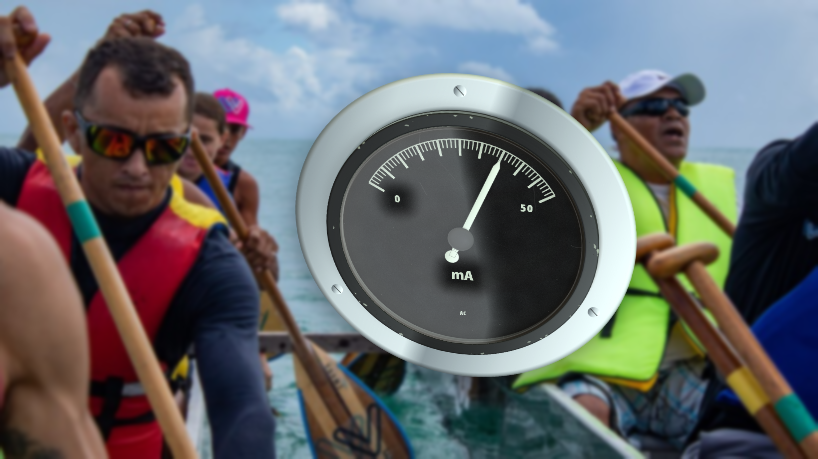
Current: 35,mA
